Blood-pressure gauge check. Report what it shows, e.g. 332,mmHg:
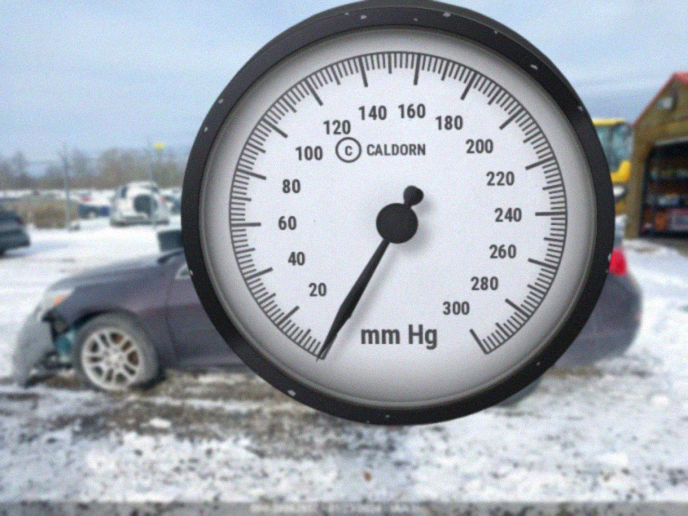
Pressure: 2,mmHg
